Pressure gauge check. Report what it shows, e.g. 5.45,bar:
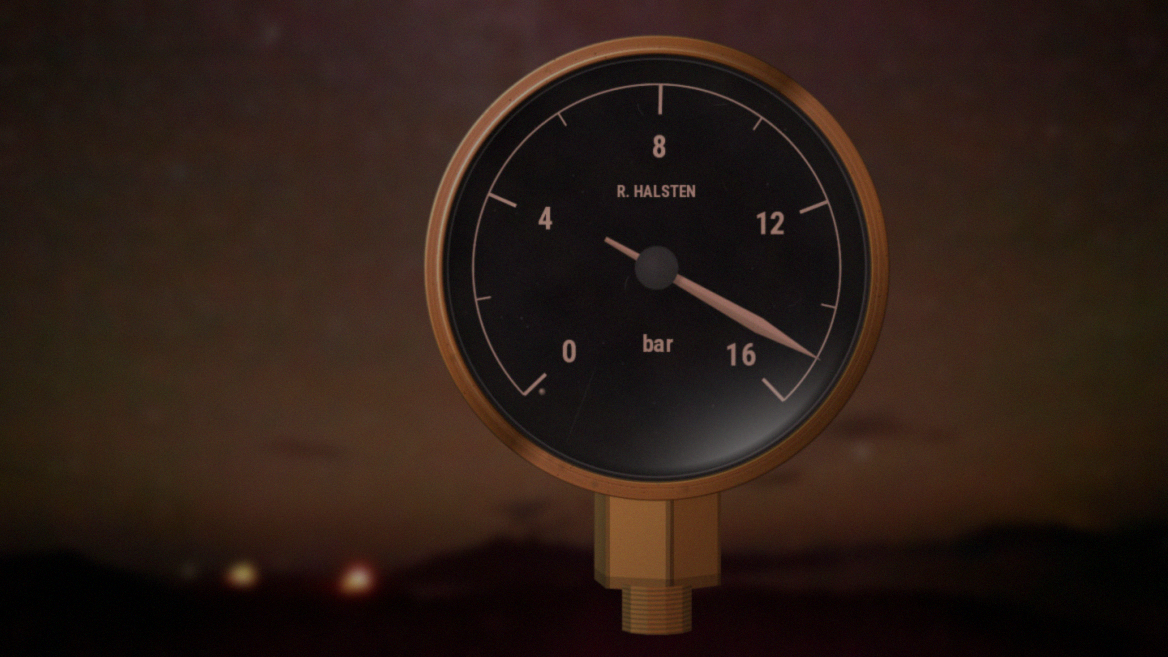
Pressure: 15,bar
